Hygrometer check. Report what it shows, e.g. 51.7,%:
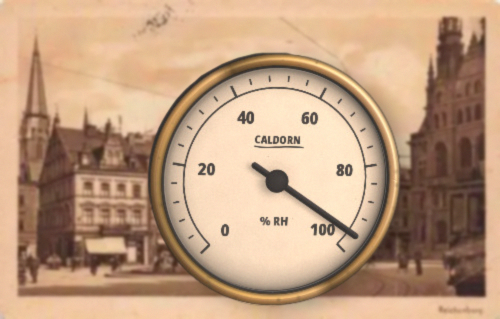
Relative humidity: 96,%
